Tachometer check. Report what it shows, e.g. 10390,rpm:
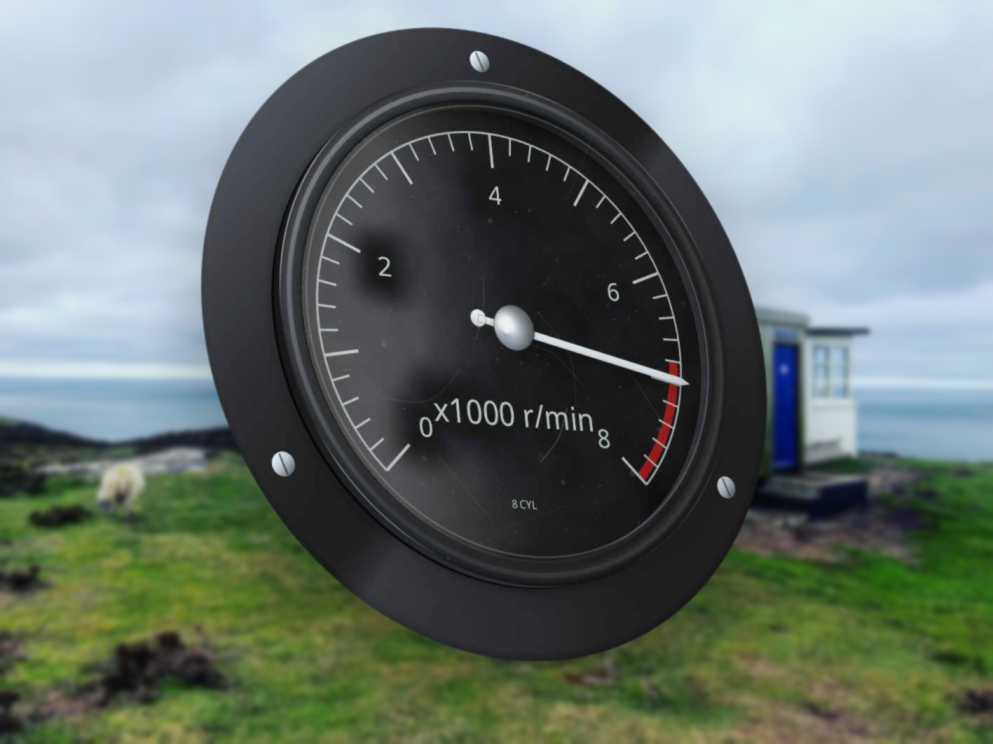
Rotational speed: 7000,rpm
